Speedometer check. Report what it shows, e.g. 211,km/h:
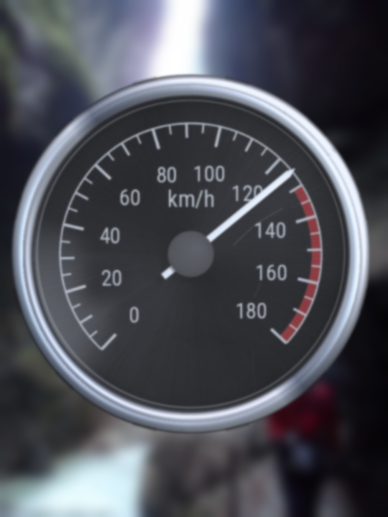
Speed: 125,km/h
